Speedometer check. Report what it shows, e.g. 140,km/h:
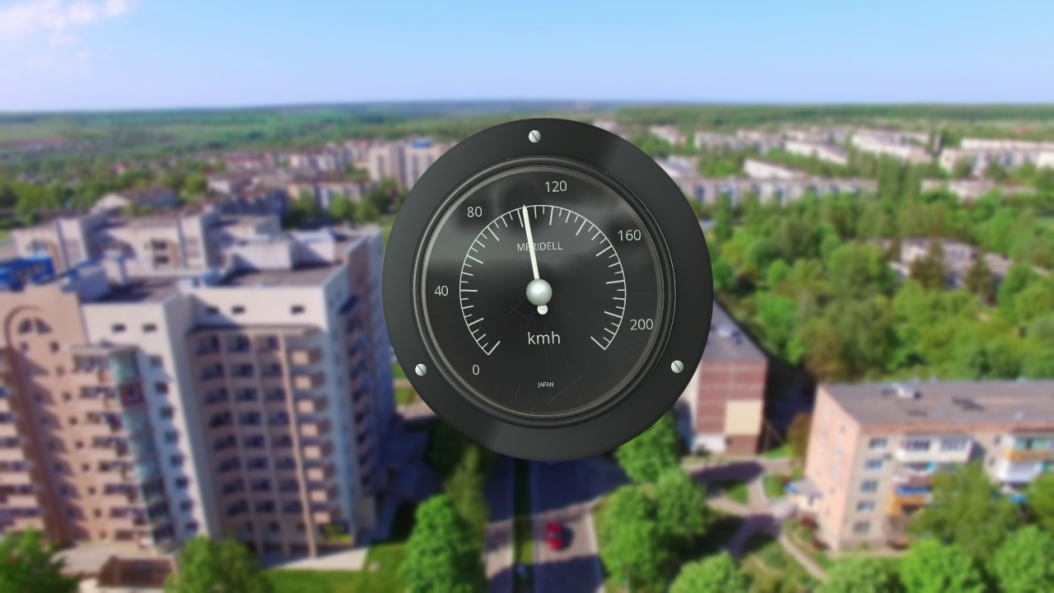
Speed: 105,km/h
